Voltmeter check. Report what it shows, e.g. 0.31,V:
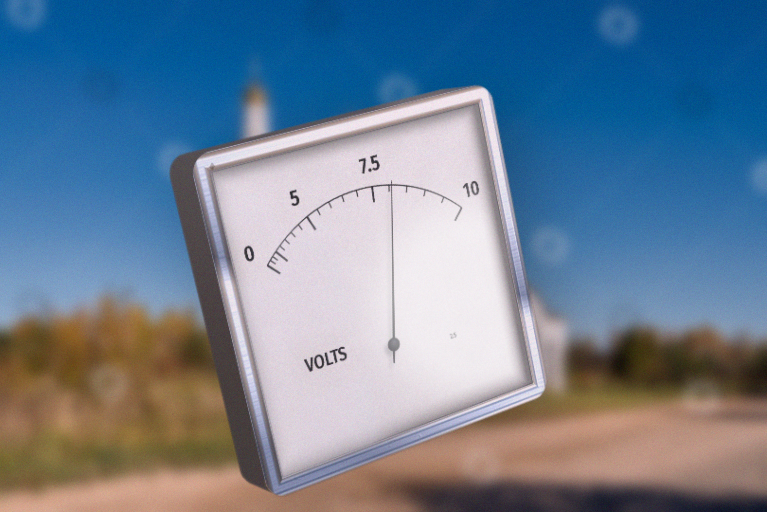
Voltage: 8,V
